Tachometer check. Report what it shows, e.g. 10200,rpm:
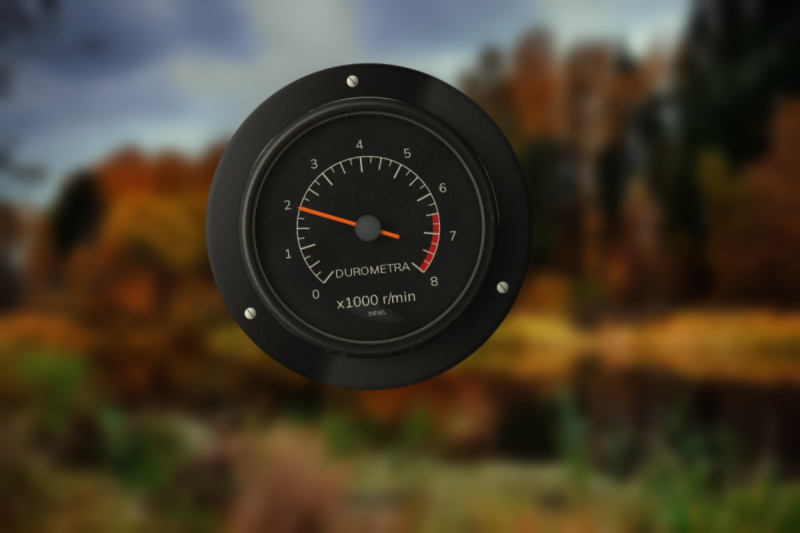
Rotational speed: 2000,rpm
